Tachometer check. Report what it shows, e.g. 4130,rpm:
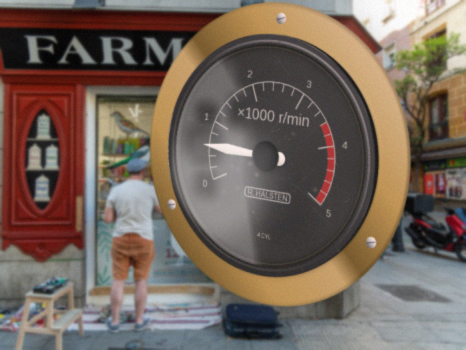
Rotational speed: 600,rpm
